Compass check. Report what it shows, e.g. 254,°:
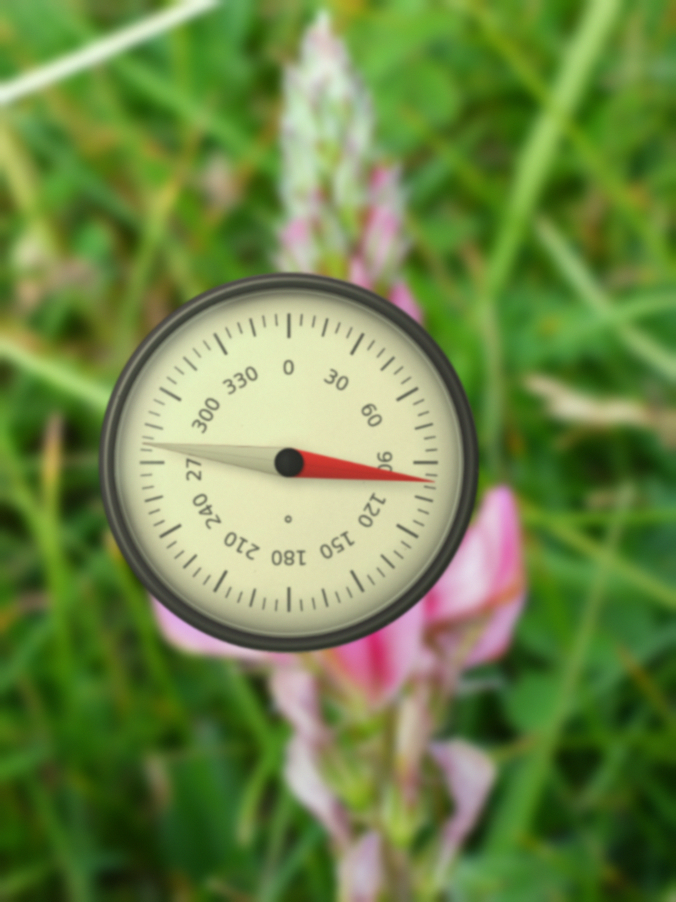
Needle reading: 97.5,°
